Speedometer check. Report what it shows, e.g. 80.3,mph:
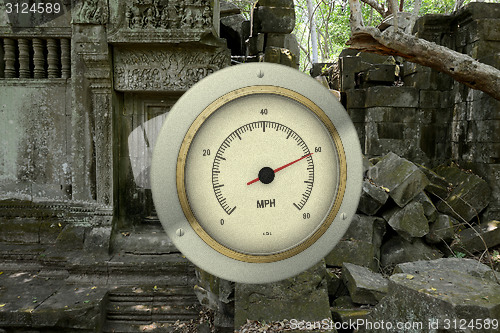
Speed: 60,mph
